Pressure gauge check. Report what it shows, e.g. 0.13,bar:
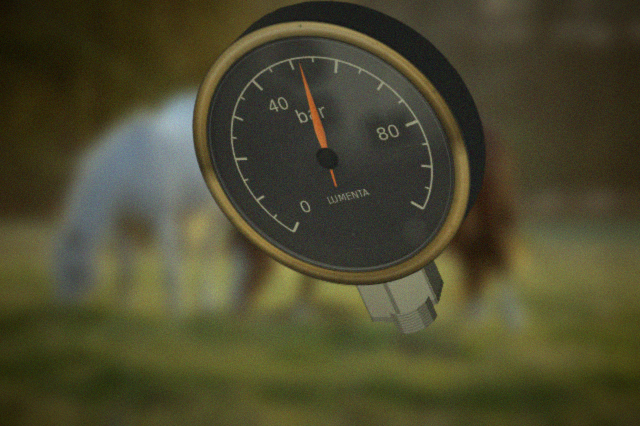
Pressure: 52.5,bar
